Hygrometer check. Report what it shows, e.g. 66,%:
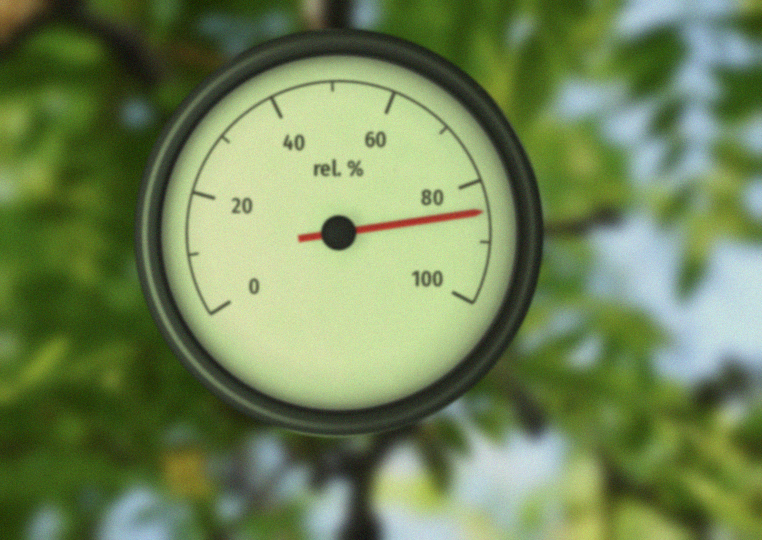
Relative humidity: 85,%
